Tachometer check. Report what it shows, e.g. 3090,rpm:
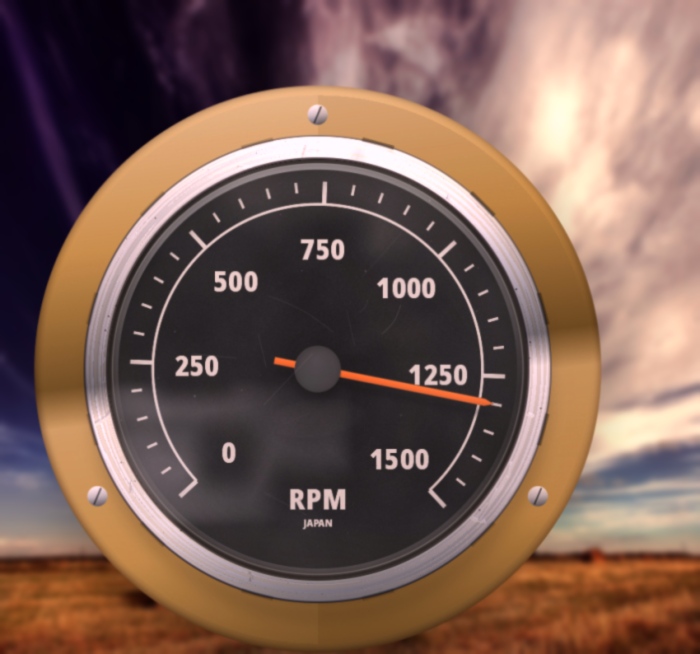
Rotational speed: 1300,rpm
